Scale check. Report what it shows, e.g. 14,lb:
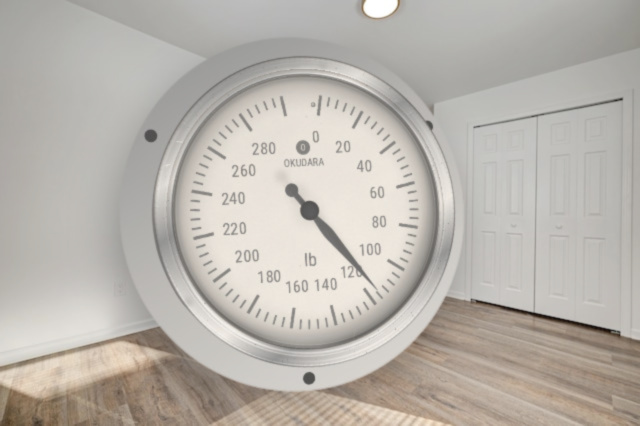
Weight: 116,lb
